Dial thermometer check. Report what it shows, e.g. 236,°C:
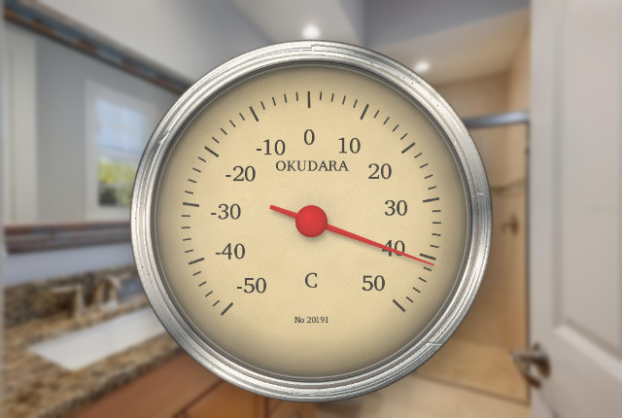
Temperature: 41,°C
